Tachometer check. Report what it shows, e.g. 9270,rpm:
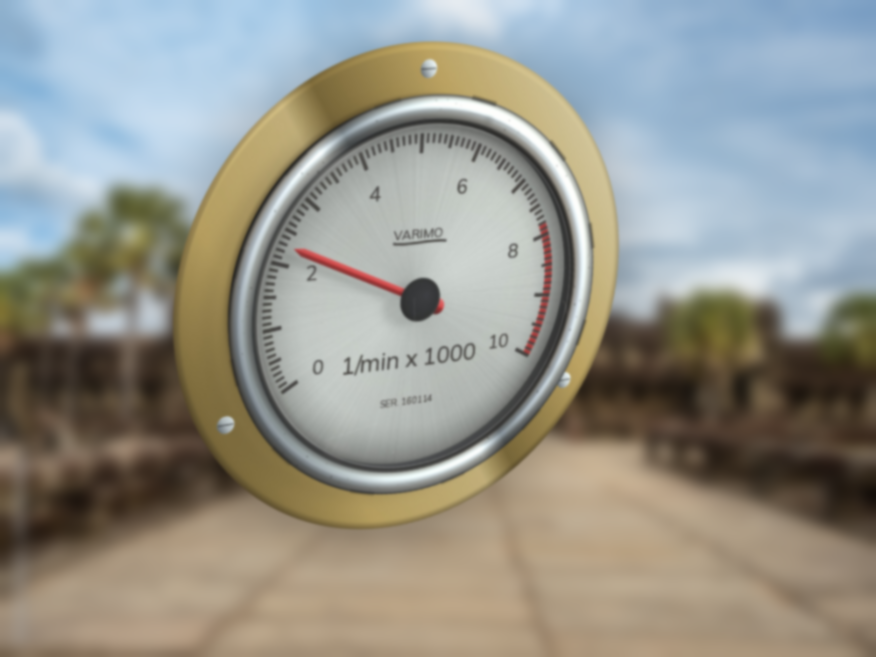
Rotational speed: 2300,rpm
